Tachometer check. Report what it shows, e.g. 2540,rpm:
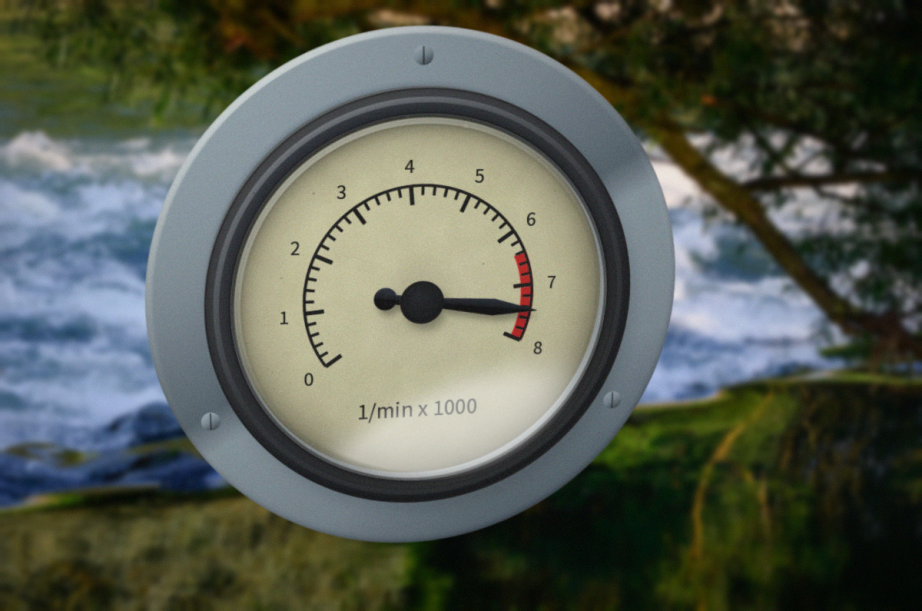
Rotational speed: 7400,rpm
